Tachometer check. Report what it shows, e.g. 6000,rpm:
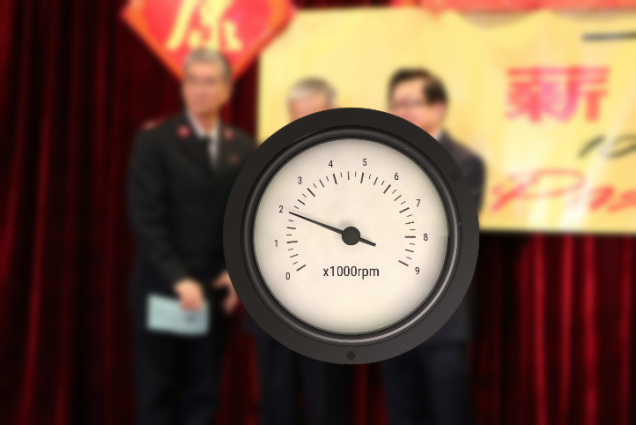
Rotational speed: 2000,rpm
